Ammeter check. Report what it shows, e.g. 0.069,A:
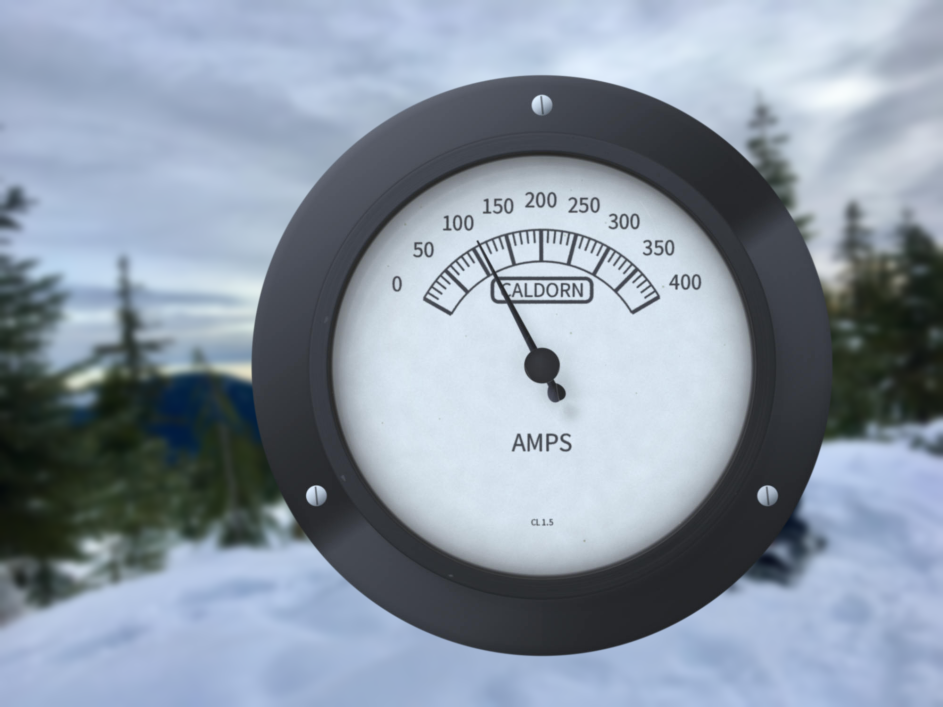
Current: 110,A
